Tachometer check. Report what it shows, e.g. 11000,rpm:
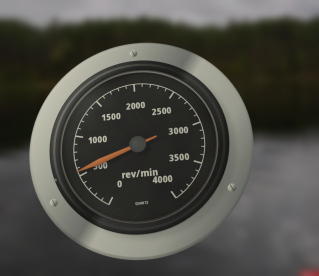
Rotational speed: 550,rpm
